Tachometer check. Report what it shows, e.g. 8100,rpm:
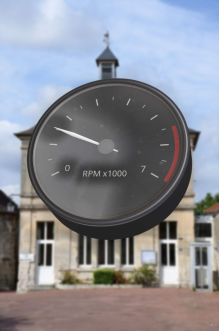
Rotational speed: 1500,rpm
